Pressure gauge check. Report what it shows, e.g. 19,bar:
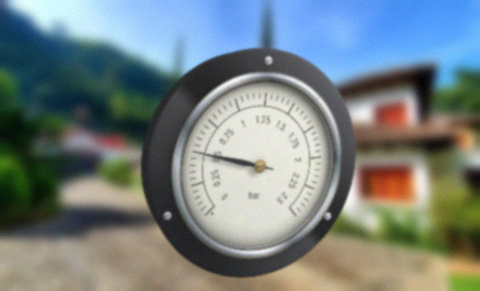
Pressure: 0.5,bar
